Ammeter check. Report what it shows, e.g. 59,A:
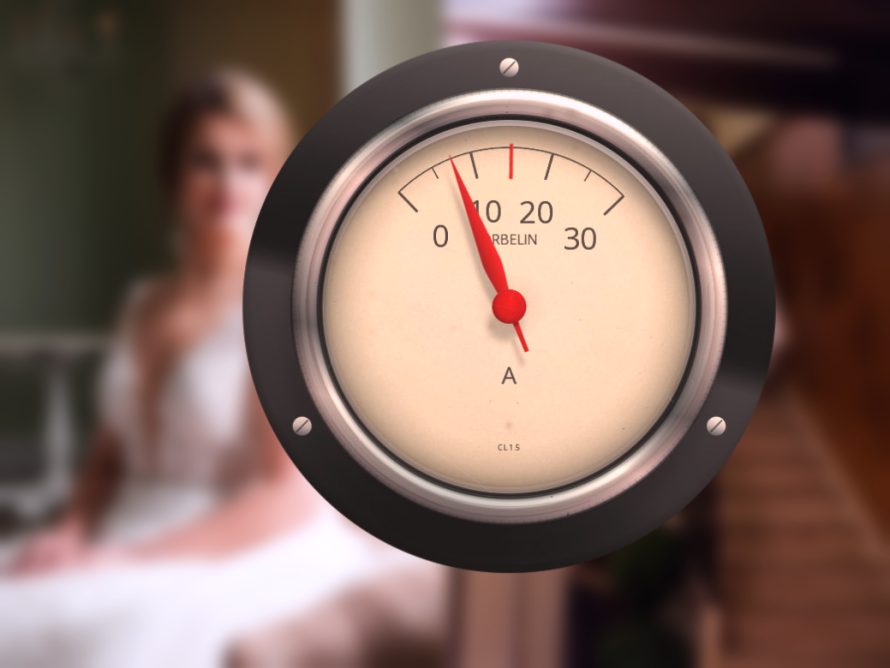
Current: 7.5,A
